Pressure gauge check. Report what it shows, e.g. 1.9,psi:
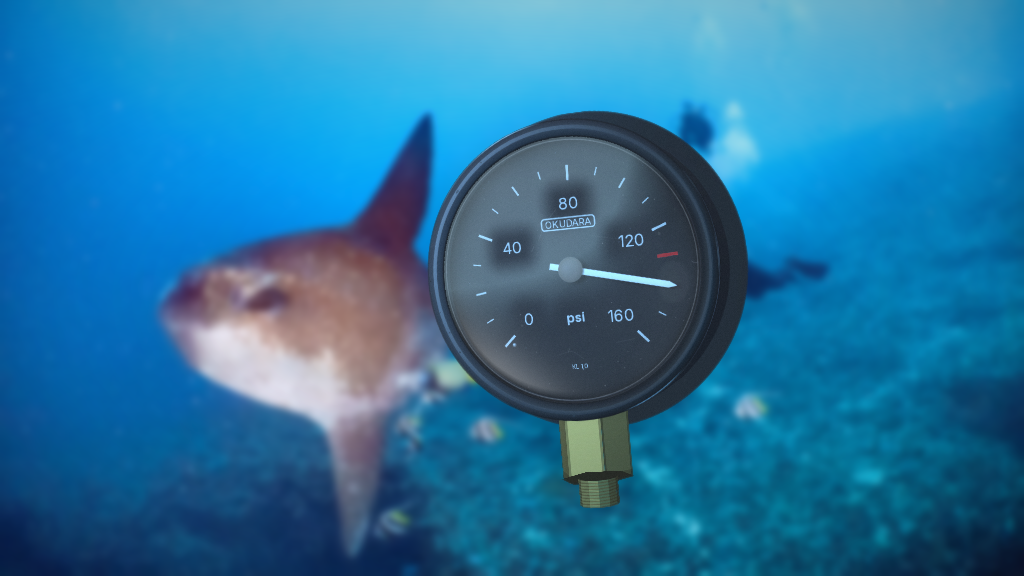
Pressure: 140,psi
